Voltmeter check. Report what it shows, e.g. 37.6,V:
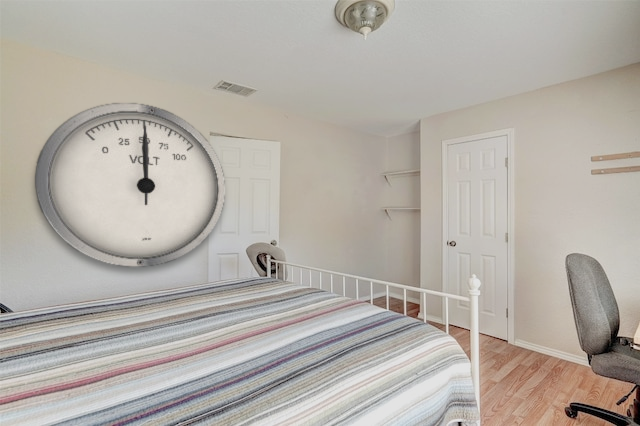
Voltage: 50,V
